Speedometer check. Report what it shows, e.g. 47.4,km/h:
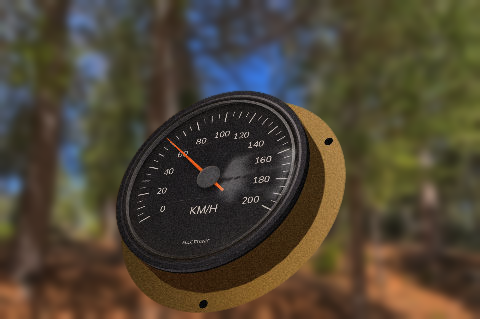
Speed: 60,km/h
